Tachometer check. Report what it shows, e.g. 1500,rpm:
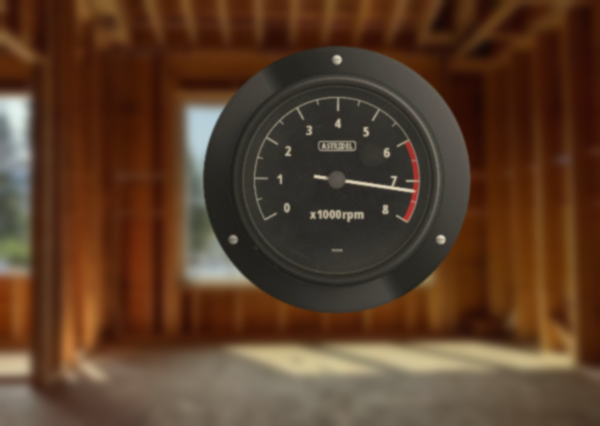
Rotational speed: 7250,rpm
